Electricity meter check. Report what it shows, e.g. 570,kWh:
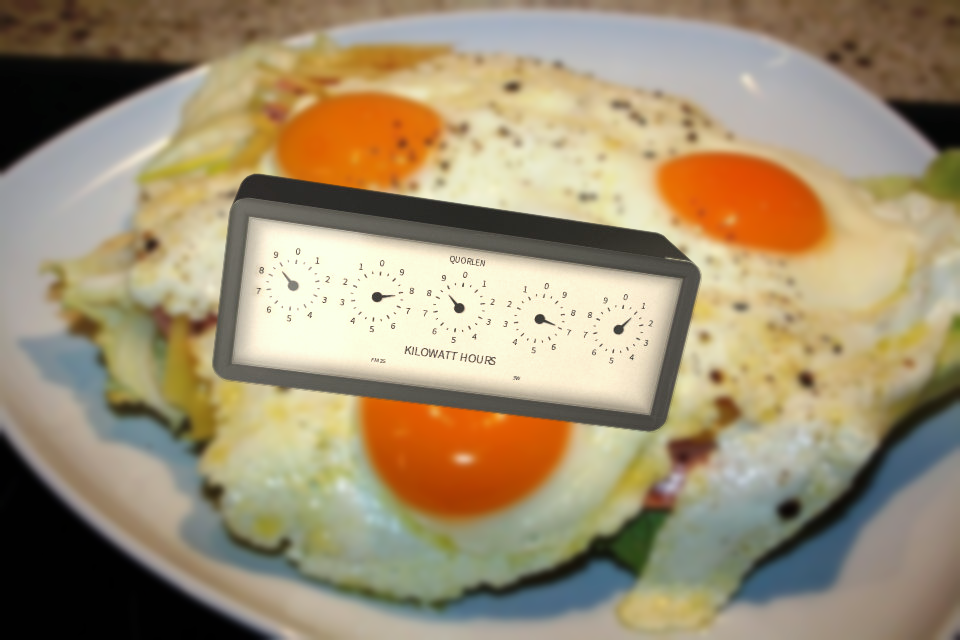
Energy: 87871,kWh
